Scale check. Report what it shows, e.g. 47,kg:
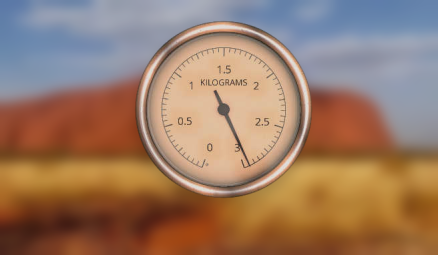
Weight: 2.95,kg
